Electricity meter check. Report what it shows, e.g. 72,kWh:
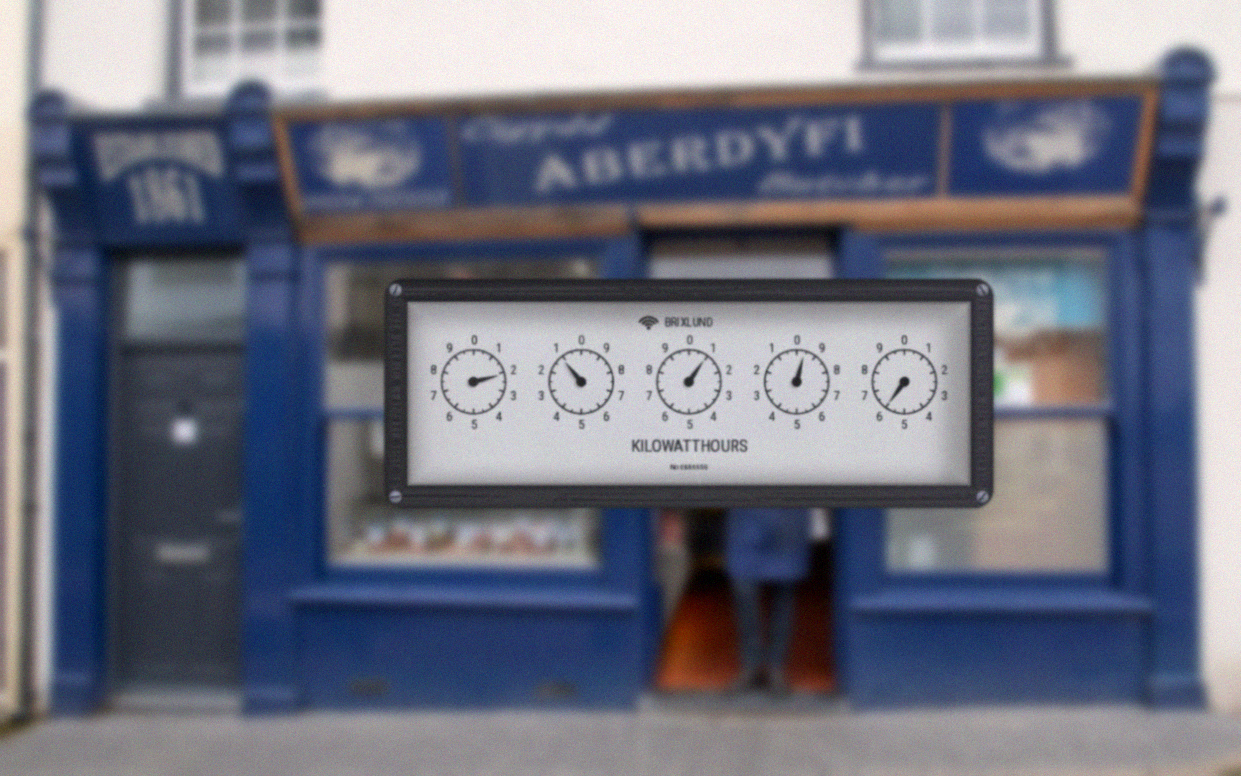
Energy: 21096,kWh
